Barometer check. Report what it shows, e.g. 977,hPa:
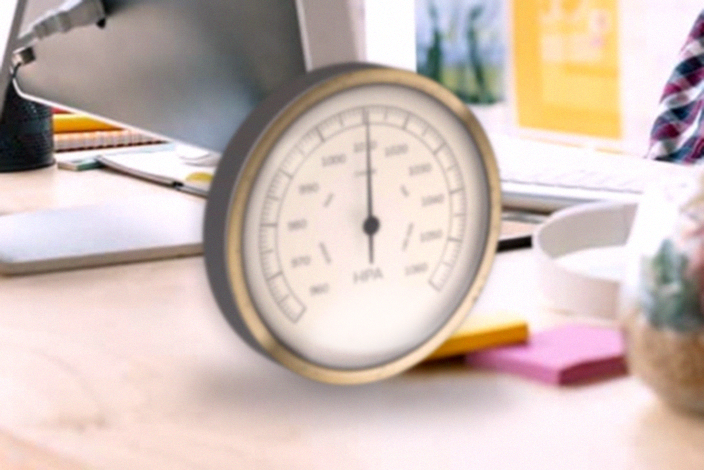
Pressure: 1010,hPa
